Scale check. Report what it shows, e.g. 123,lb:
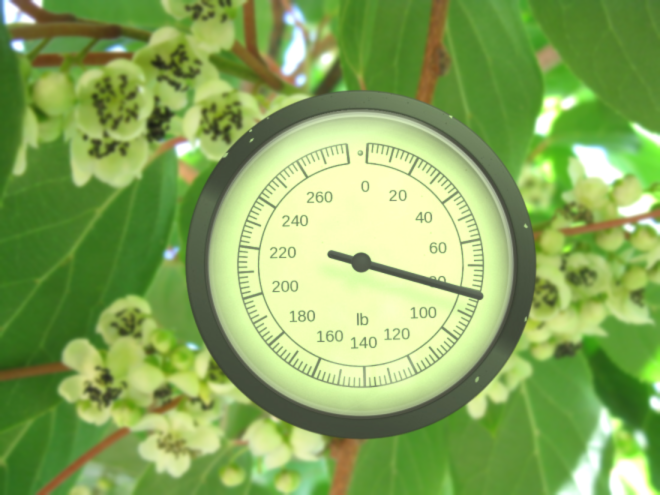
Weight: 82,lb
